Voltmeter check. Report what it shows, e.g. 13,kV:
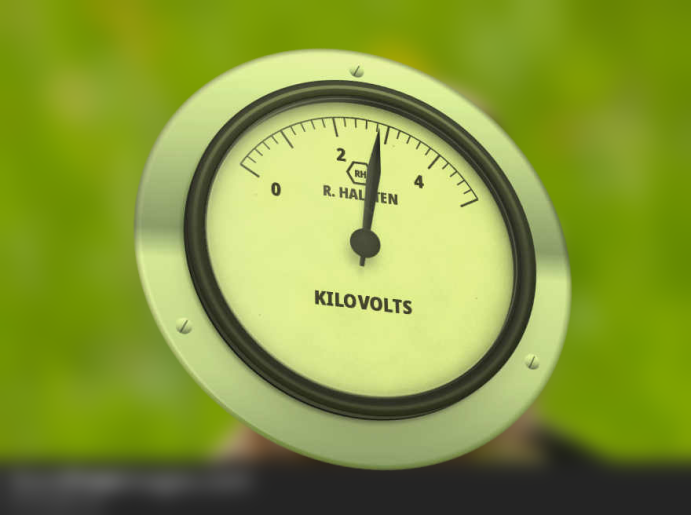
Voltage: 2.8,kV
